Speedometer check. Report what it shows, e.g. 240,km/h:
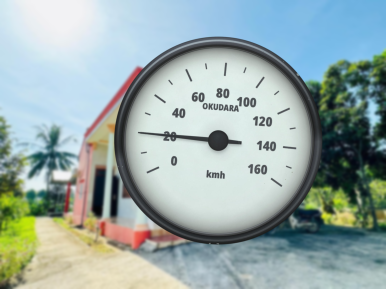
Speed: 20,km/h
